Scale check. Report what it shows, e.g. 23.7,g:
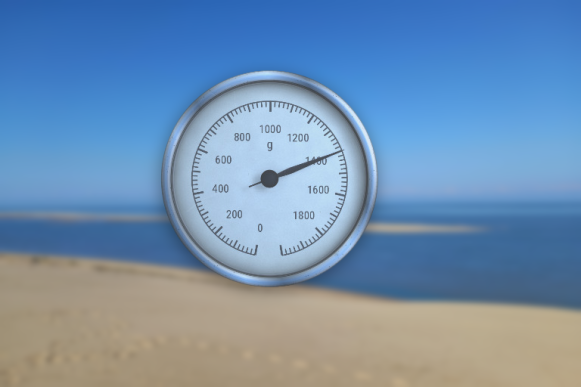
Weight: 1400,g
